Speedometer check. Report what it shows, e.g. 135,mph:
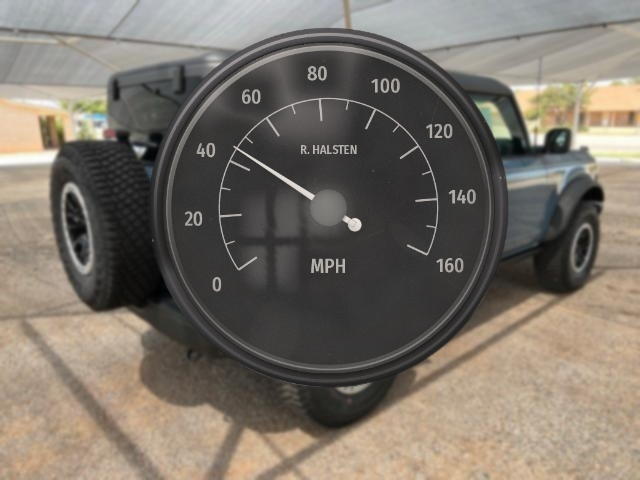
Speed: 45,mph
